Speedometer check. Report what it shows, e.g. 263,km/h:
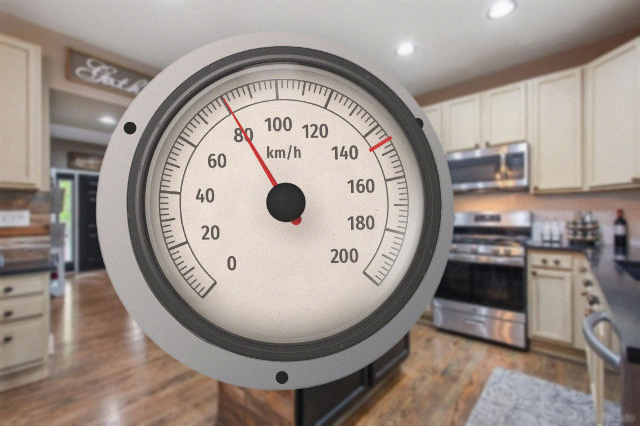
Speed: 80,km/h
